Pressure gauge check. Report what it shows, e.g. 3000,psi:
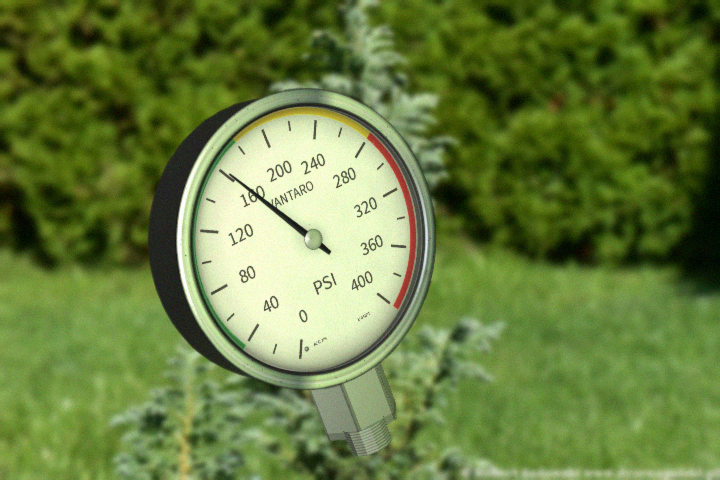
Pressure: 160,psi
